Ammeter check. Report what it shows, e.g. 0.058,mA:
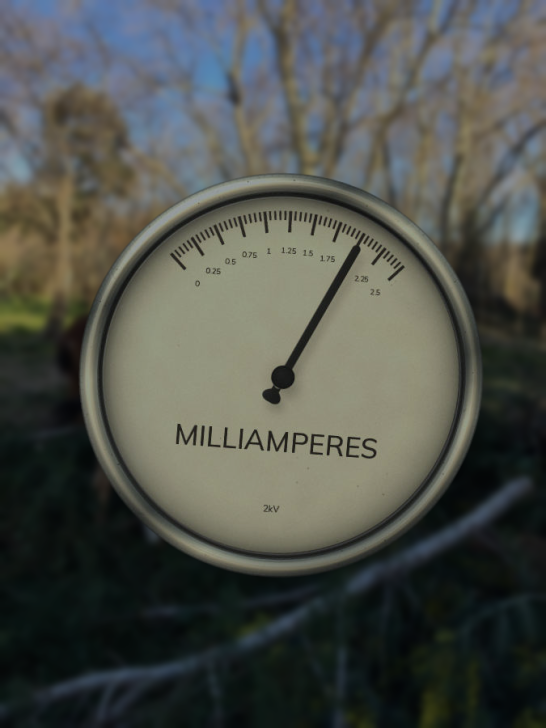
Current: 2,mA
